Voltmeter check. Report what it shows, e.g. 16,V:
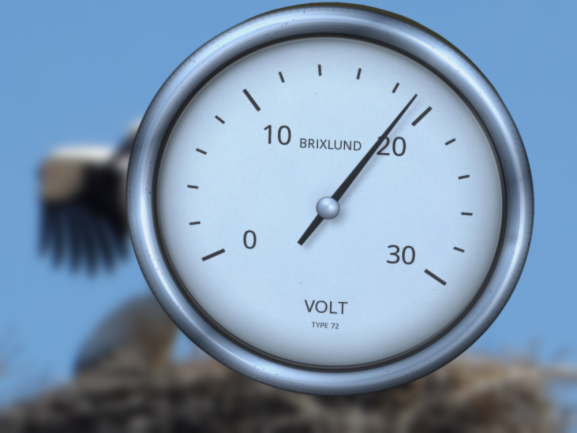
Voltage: 19,V
